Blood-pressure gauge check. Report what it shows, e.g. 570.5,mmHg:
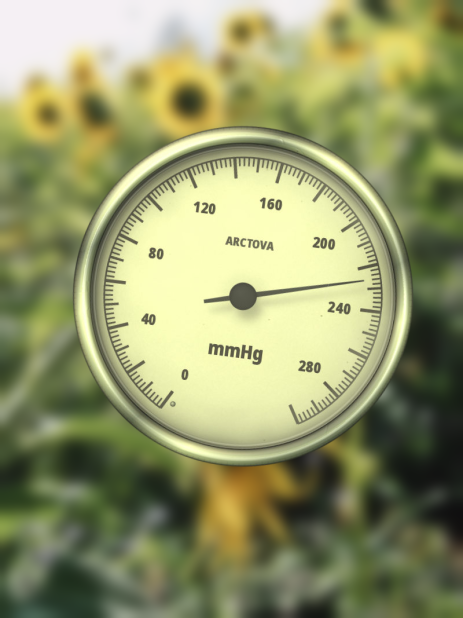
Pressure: 226,mmHg
